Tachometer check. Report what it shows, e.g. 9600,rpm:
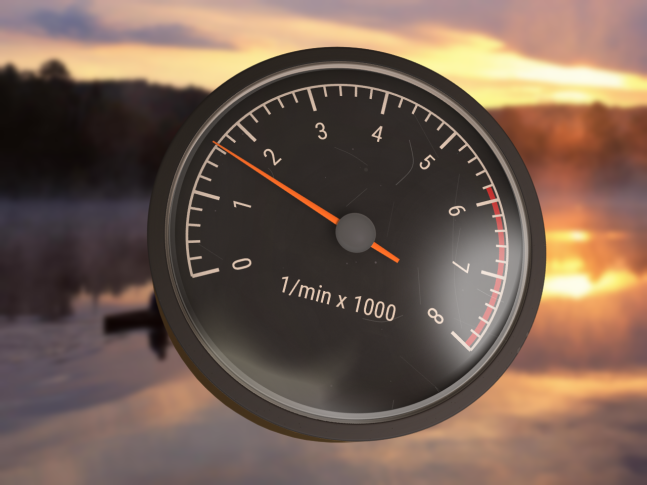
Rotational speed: 1600,rpm
